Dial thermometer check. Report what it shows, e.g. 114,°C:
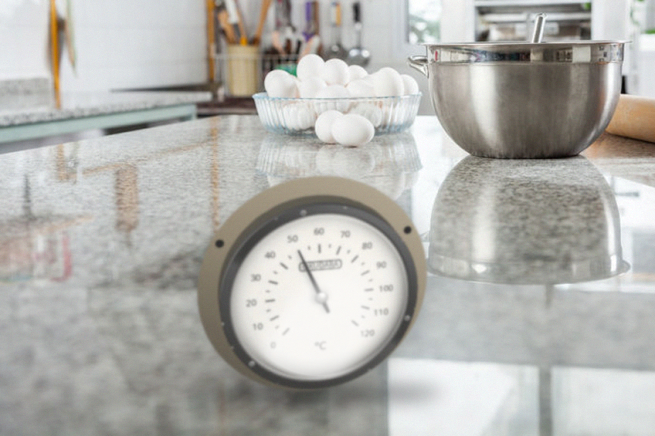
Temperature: 50,°C
